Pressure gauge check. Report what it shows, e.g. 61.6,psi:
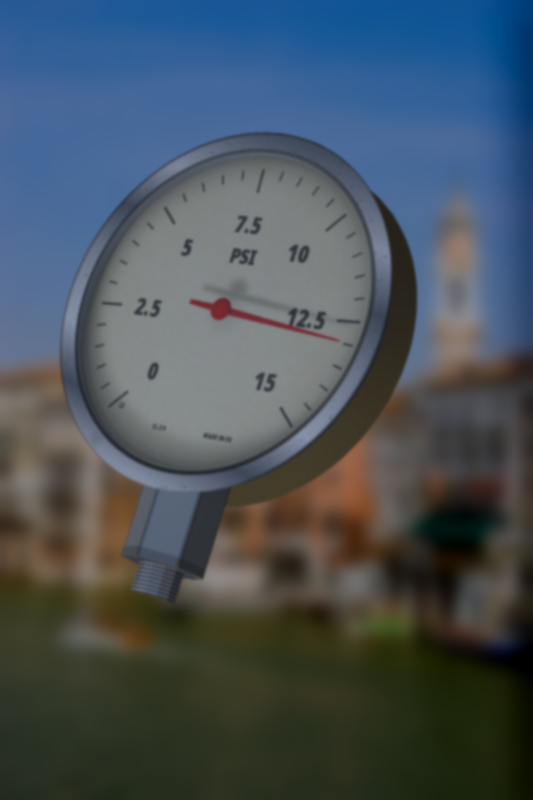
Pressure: 13,psi
